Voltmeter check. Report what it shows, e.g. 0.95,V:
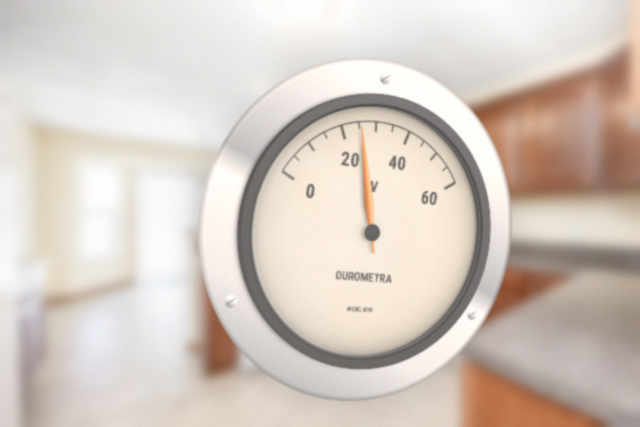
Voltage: 25,V
